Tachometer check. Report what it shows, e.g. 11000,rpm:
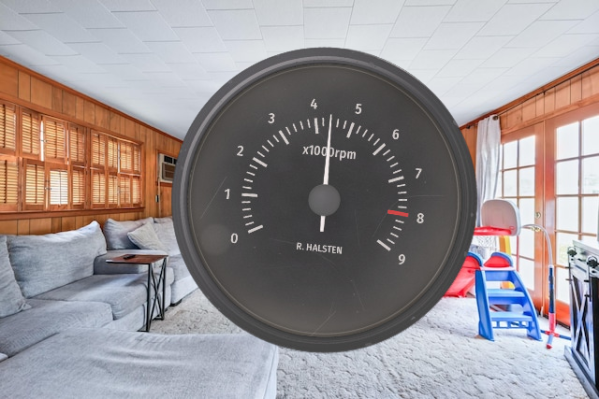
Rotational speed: 4400,rpm
